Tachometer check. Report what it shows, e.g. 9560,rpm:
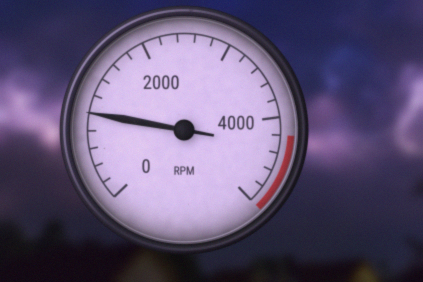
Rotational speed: 1000,rpm
